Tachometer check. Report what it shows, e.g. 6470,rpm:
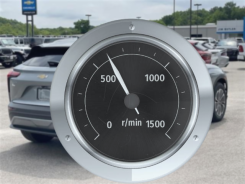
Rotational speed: 600,rpm
